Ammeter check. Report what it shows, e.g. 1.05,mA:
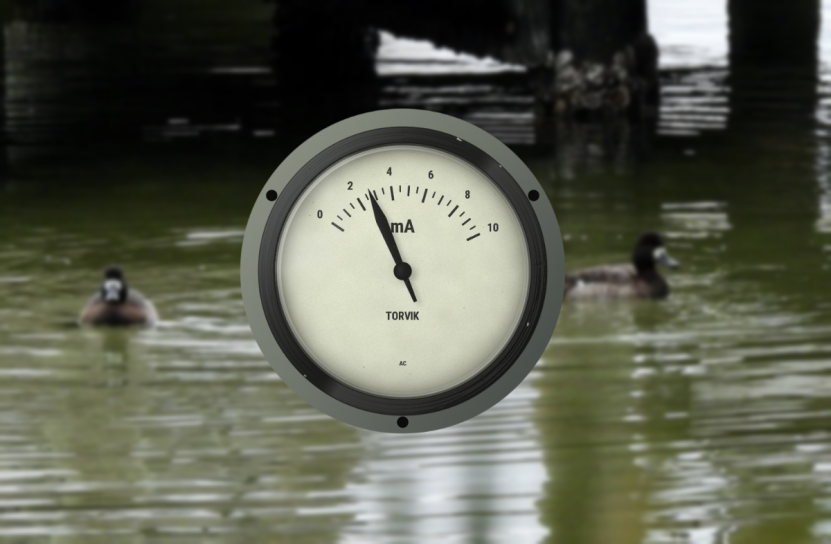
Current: 2.75,mA
